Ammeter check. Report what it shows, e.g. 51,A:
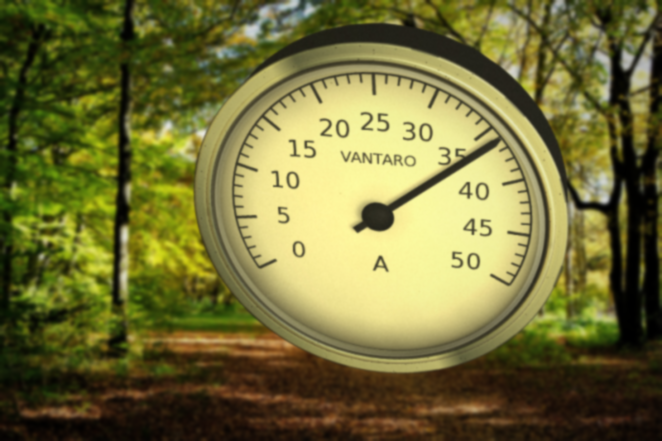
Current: 36,A
